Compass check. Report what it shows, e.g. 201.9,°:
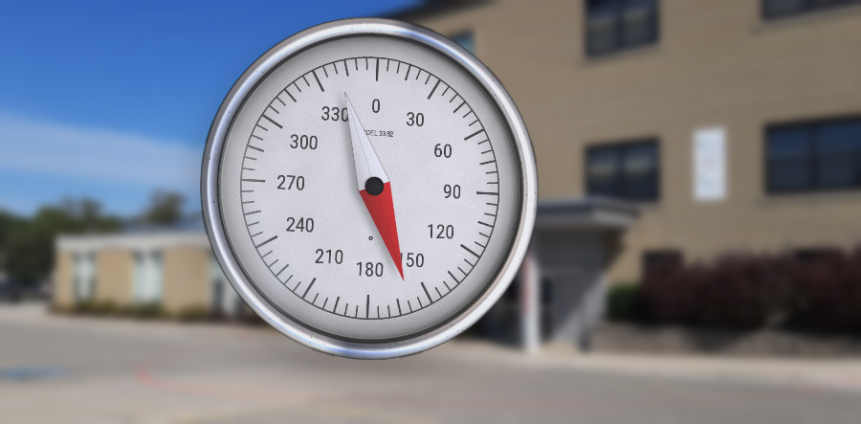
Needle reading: 160,°
